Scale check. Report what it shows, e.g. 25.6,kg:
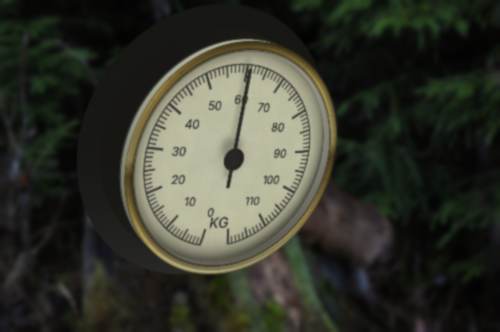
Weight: 60,kg
